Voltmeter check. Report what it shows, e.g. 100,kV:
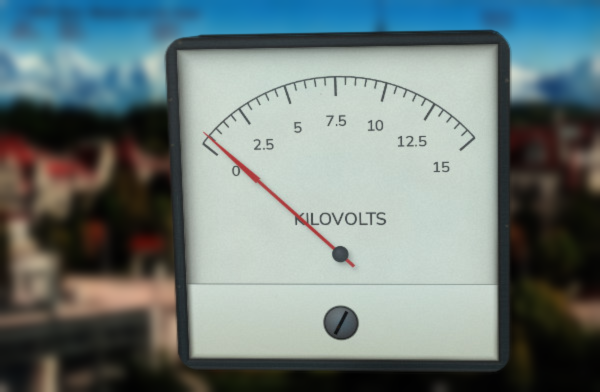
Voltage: 0.5,kV
